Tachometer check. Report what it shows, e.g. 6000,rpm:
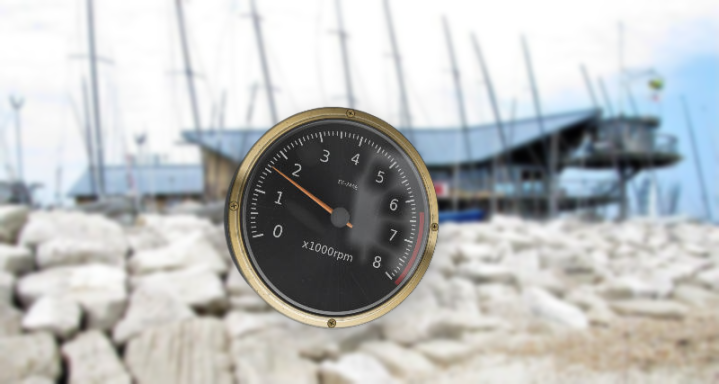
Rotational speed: 1600,rpm
